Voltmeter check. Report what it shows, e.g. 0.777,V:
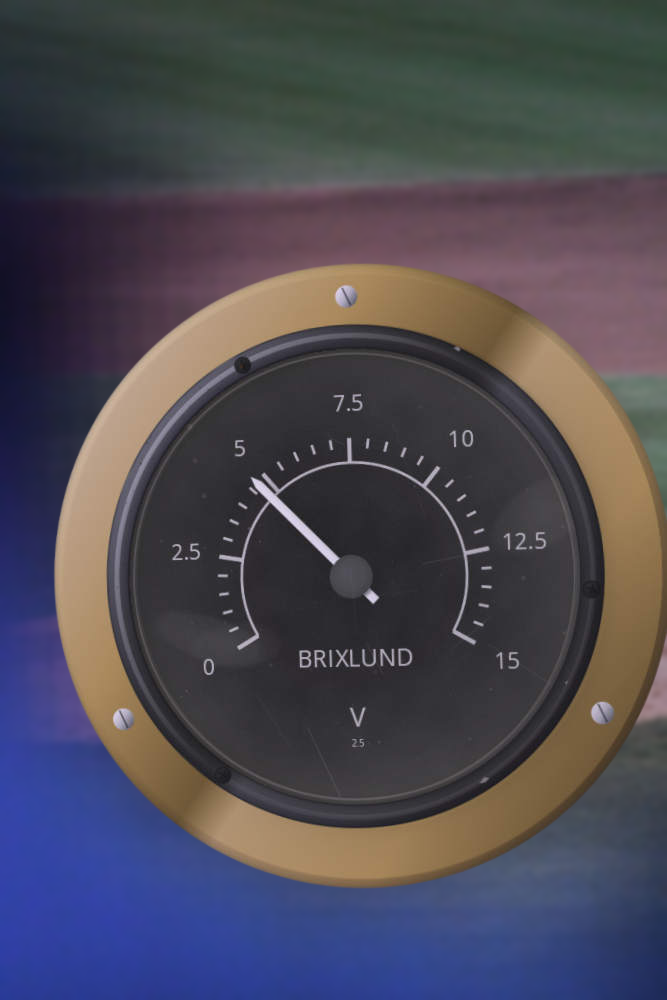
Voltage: 4.75,V
